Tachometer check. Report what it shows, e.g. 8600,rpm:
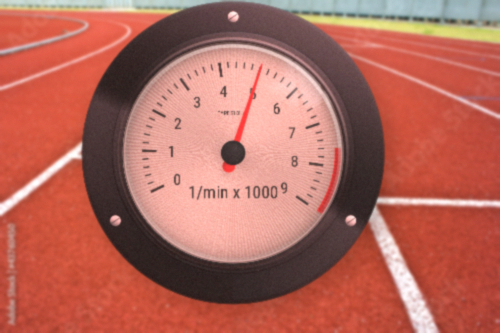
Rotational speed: 5000,rpm
